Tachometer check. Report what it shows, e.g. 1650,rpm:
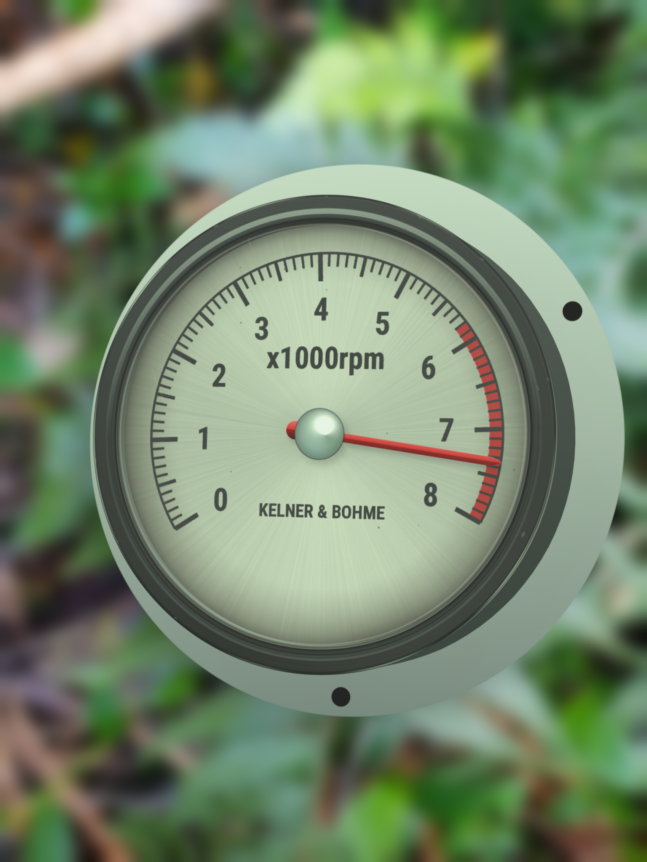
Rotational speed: 7350,rpm
